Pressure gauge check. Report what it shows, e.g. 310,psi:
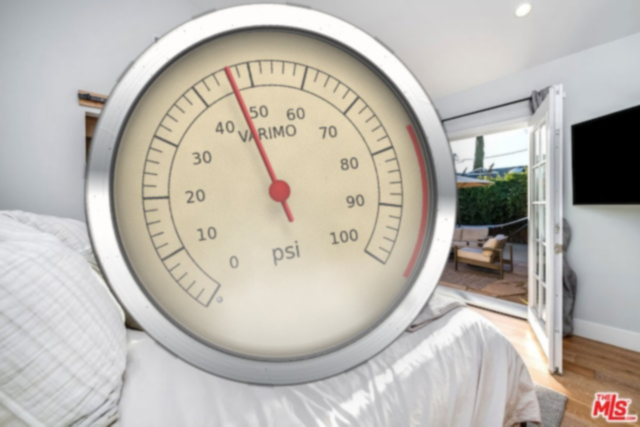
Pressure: 46,psi
